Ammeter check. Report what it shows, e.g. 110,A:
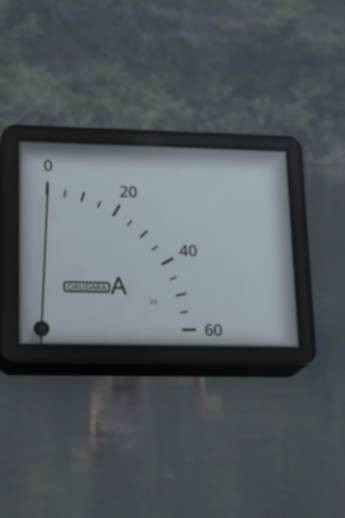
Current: 0,A
